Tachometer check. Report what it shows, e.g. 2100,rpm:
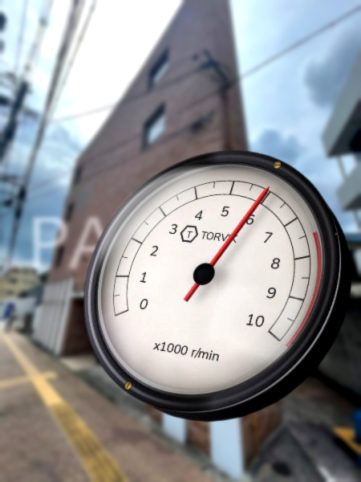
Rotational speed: 6000,rpm
